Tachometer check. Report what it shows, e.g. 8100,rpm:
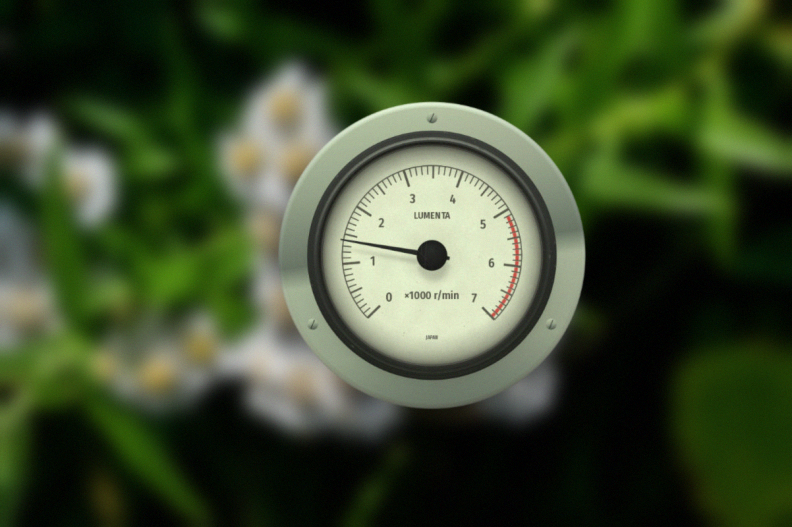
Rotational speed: 1400,rpm
